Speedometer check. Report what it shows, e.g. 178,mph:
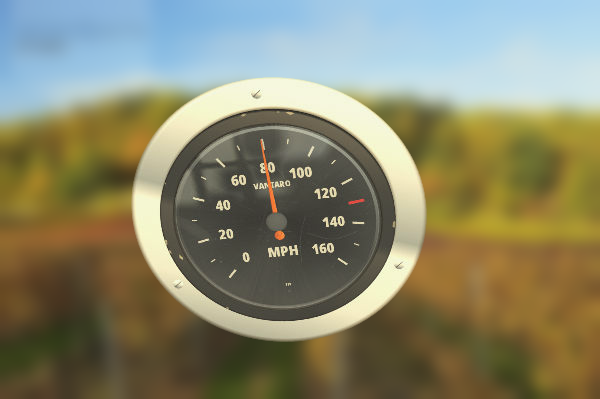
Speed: 80,mph
